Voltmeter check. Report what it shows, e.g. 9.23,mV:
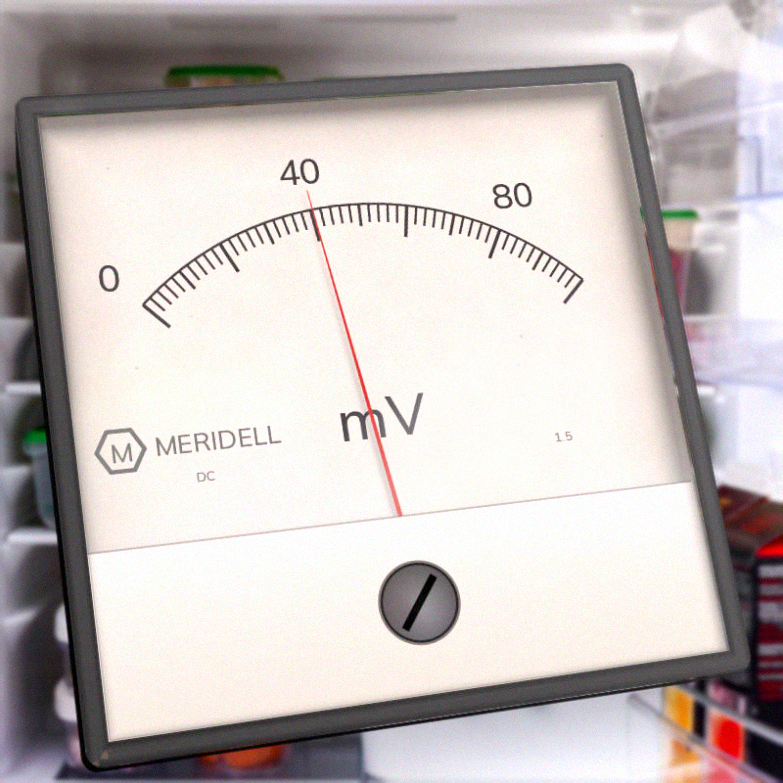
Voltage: 40,mV
